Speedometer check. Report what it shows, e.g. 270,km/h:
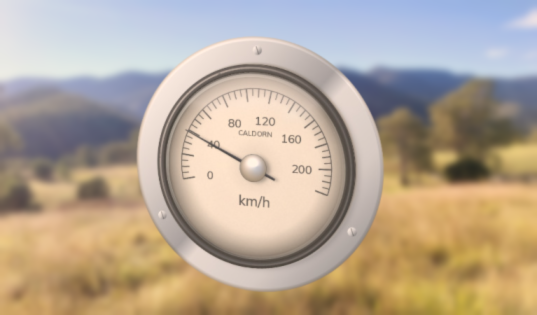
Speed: 40,km/h
